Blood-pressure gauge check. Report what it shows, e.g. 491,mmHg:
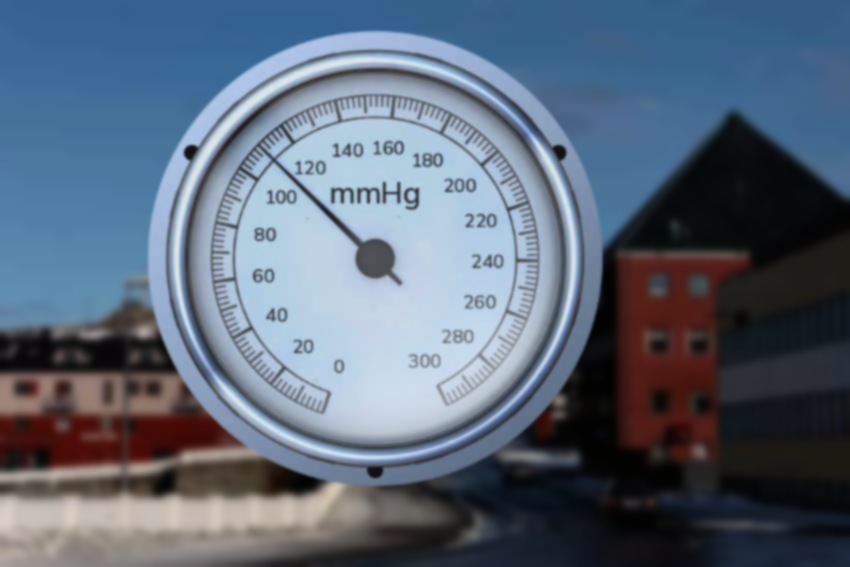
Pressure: 110,mmHg
